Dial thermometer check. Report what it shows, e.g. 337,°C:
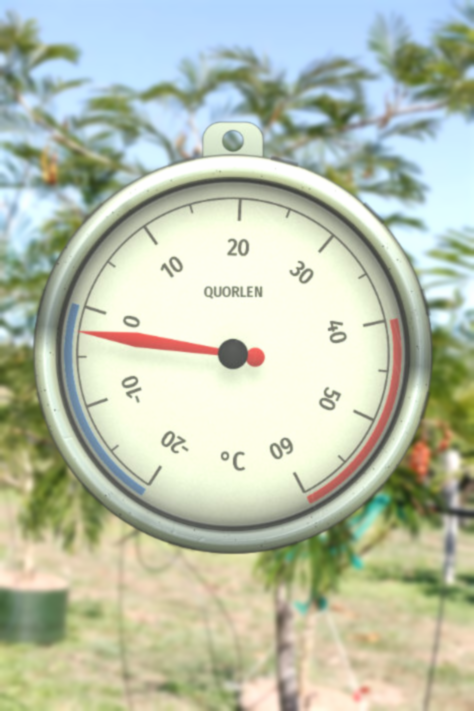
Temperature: -2.5,°C
